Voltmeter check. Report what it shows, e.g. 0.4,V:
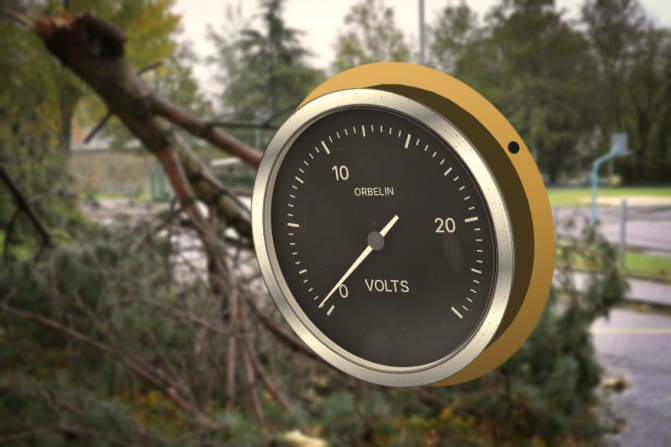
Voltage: 0.5,V
